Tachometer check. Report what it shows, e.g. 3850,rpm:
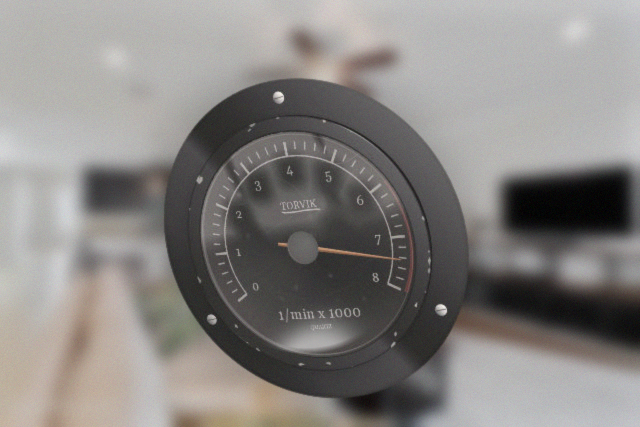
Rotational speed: 7400,rpm
